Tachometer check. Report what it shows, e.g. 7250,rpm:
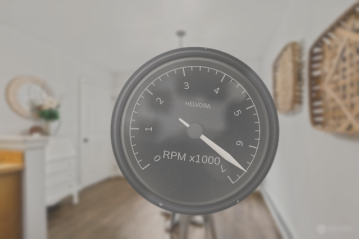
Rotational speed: 6600,rpm
